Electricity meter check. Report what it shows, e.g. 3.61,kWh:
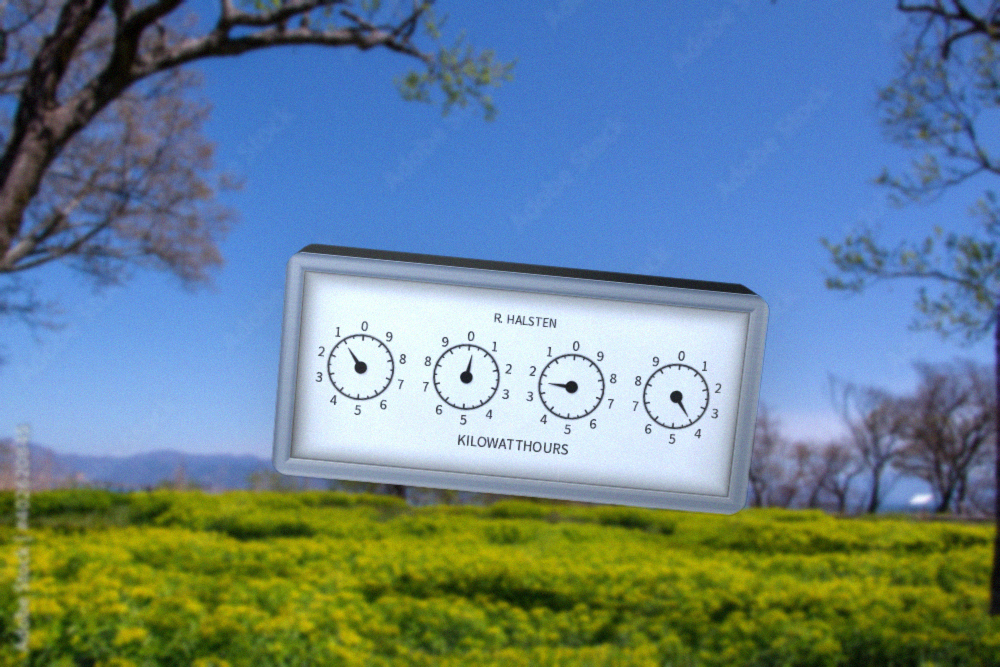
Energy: 1024,kWh
